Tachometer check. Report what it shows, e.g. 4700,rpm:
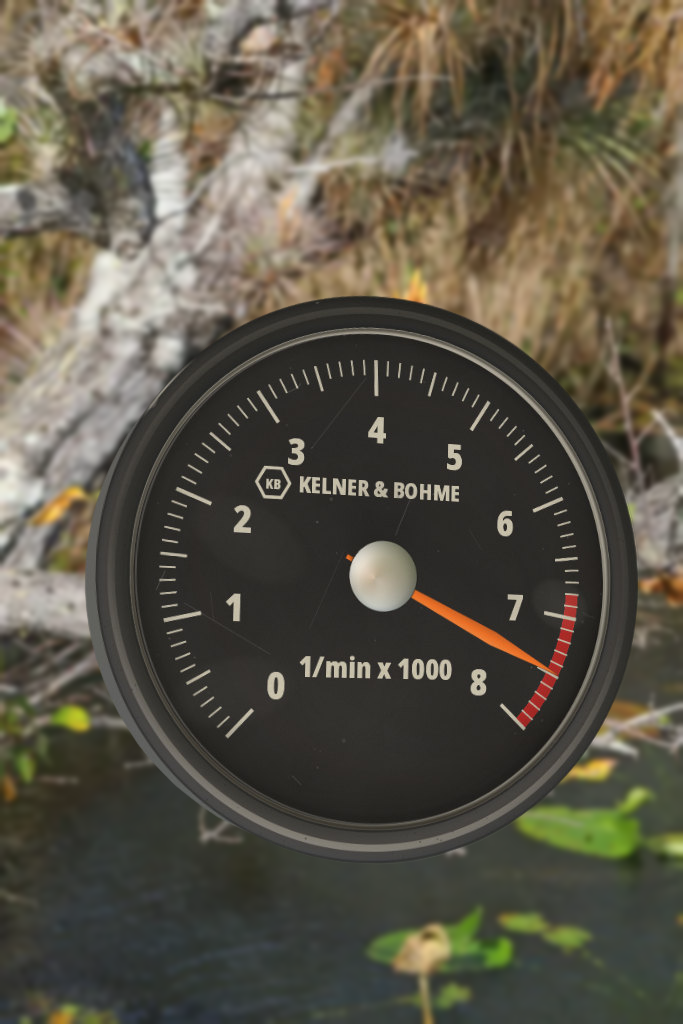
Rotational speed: 7500,rpm
